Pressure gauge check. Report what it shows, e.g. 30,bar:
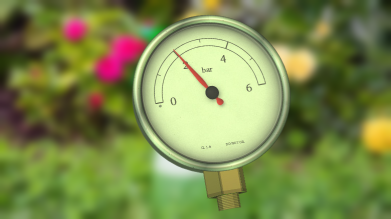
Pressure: 2,bar
